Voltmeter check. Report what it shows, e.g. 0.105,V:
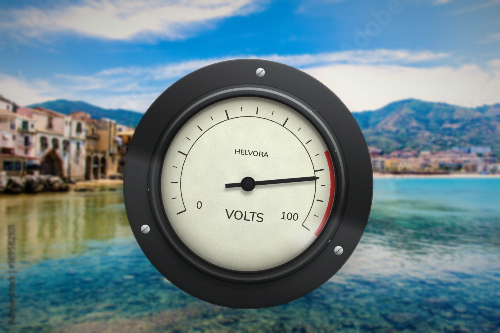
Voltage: 82.5,V
